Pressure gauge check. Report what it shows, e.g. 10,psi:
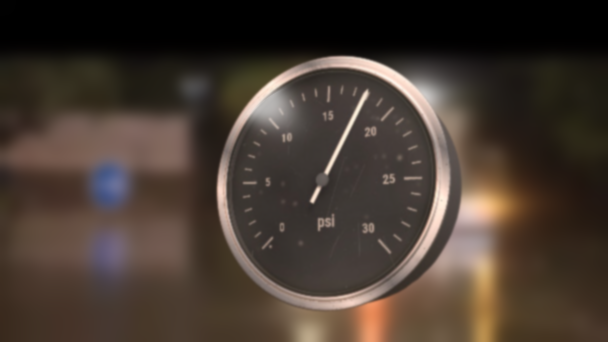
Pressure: 18,psi
